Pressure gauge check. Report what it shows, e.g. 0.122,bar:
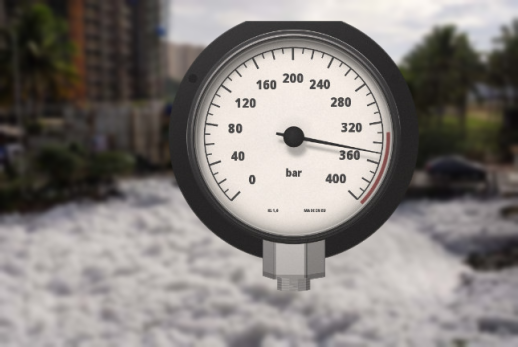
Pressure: 350,bar
